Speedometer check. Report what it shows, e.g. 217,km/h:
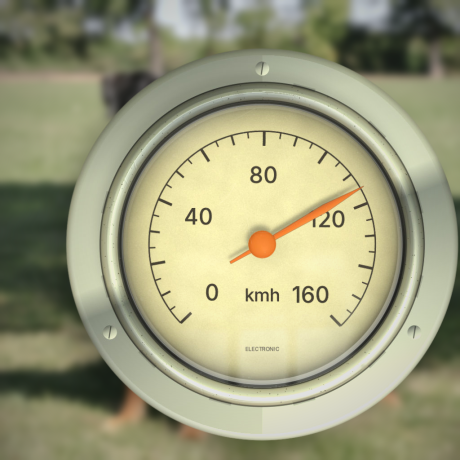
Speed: 115,km/h
